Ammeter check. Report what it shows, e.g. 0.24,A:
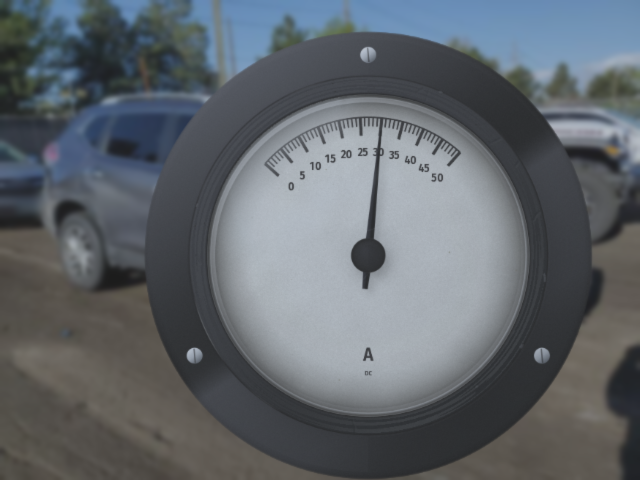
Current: 30,A
